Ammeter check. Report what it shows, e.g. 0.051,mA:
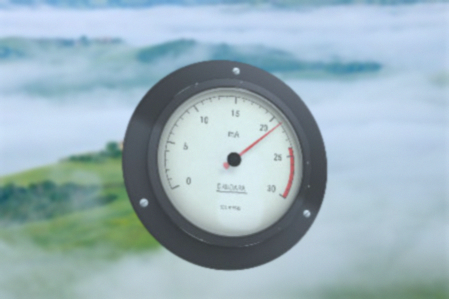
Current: 21,mA
